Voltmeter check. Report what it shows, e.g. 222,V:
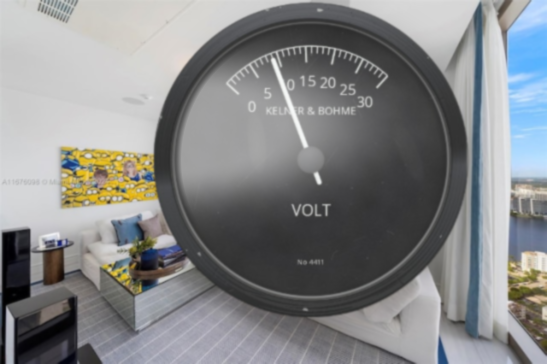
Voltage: 9,V
